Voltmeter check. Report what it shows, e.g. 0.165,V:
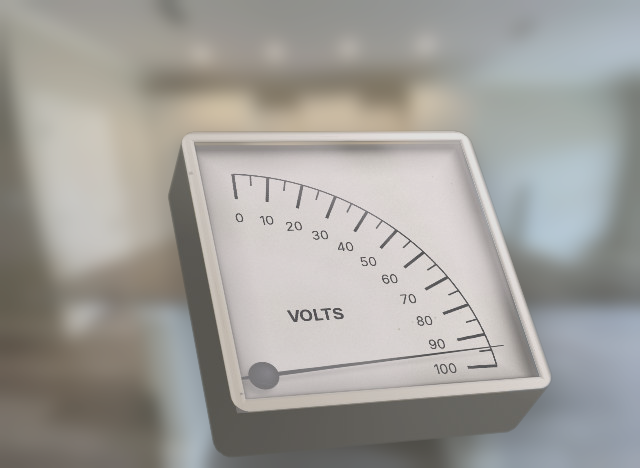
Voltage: 95,V
